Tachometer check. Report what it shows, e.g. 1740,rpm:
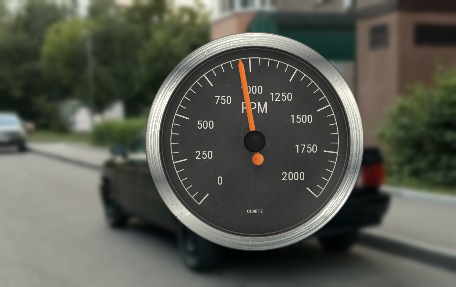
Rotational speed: 950,rpm
